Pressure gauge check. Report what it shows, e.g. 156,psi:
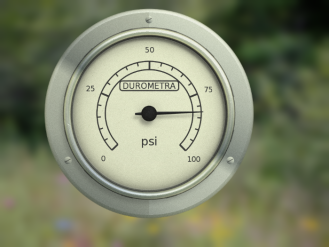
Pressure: 82.5,psi
